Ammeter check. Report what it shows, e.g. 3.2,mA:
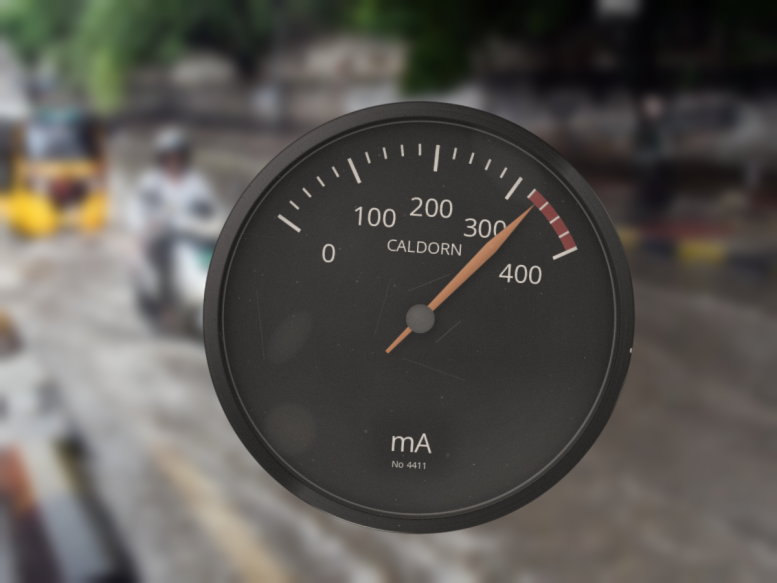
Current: 330,mA
